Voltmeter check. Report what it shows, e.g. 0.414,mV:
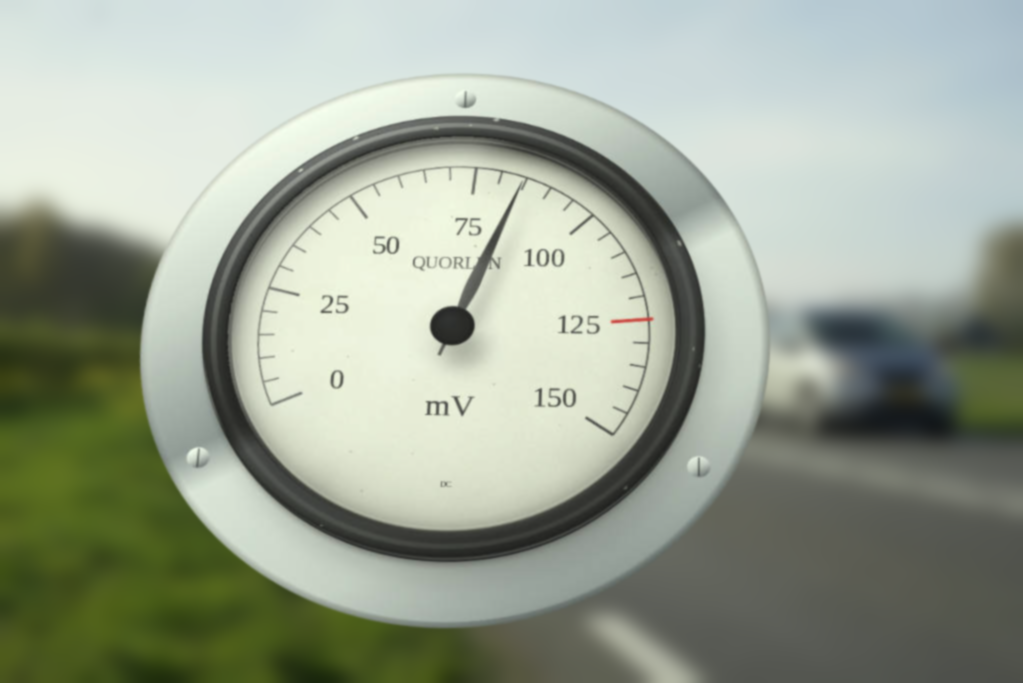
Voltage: 85,mV
